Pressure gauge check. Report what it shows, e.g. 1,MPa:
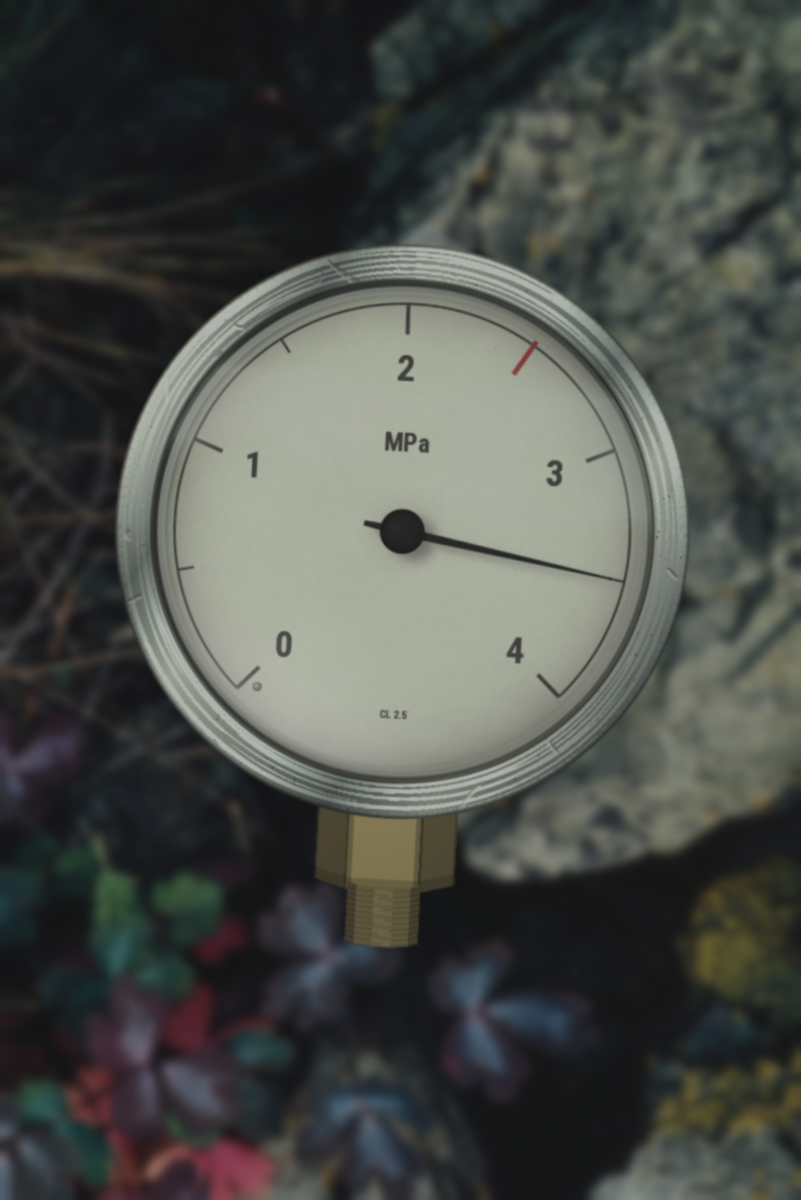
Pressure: 3.5,MPa
